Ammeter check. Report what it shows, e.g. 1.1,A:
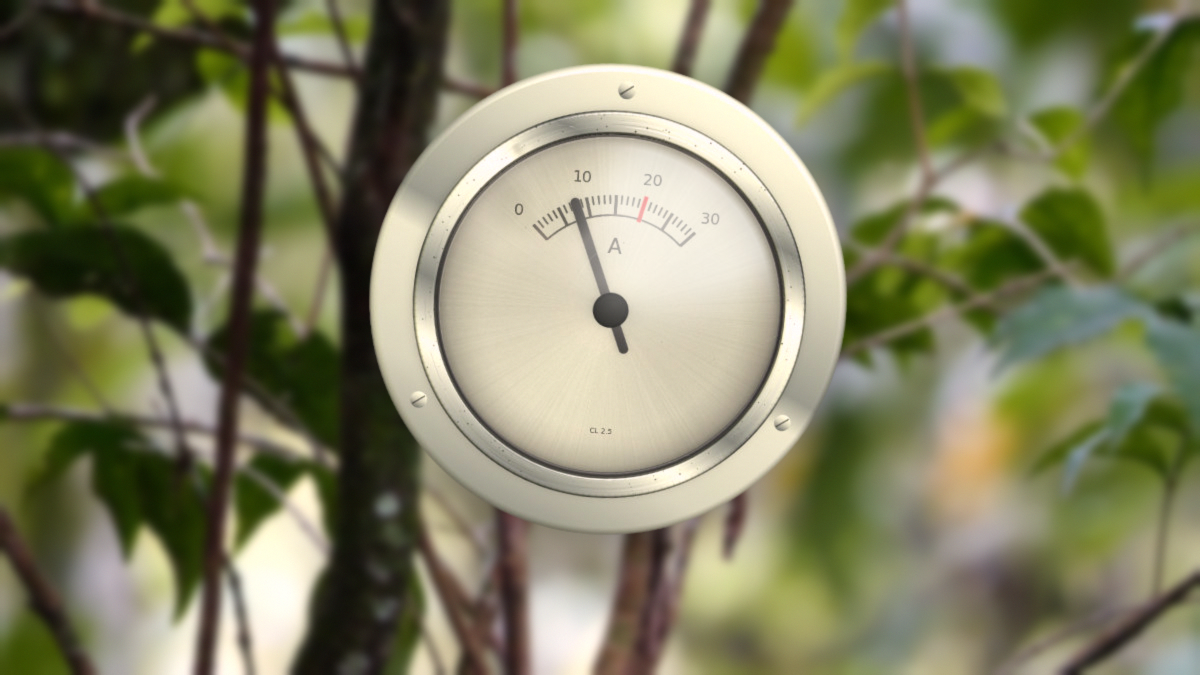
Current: 8,A
